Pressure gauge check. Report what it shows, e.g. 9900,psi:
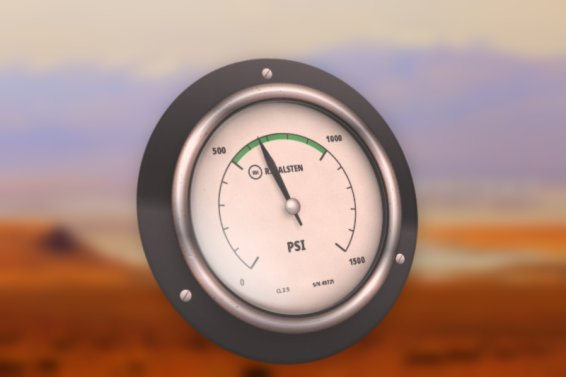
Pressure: 650,psi
